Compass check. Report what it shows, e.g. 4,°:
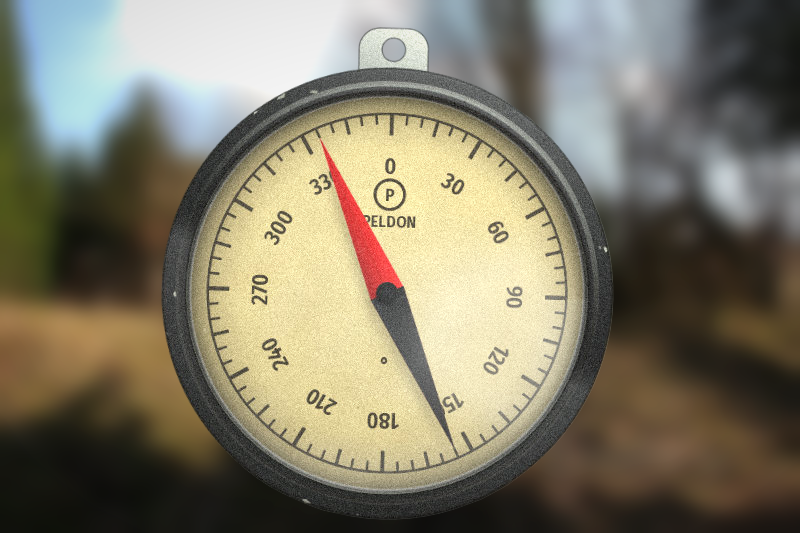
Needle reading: 335,°
